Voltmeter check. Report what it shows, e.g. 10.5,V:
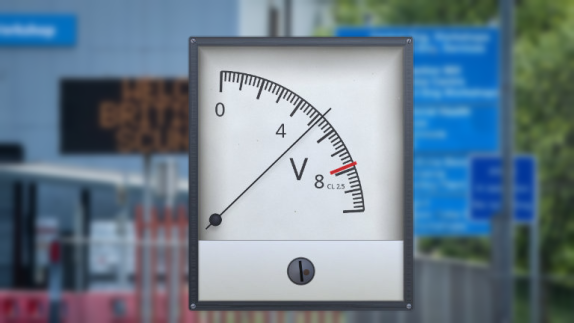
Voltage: 5.2,V
